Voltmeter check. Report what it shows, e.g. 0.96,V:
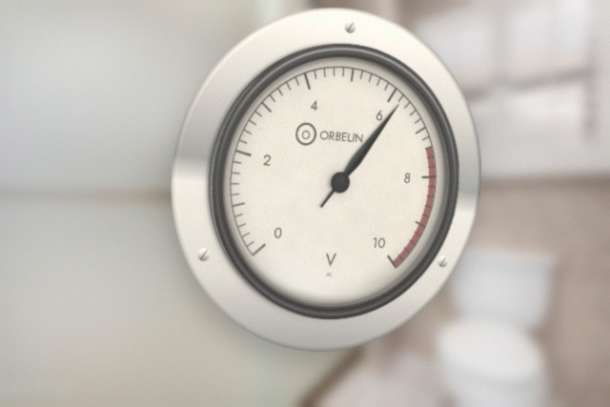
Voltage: 6.2,V
